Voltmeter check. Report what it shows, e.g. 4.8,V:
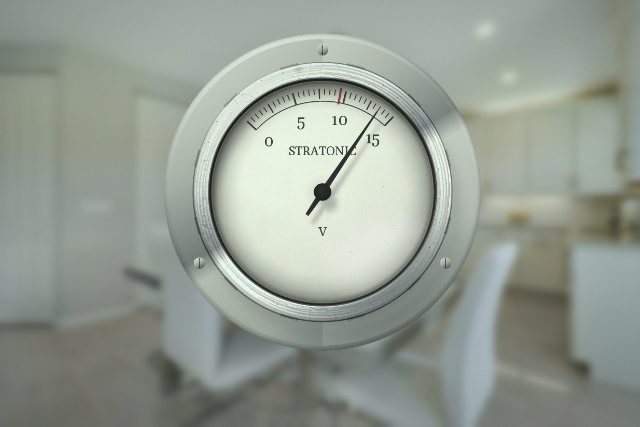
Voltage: 13.5,V
